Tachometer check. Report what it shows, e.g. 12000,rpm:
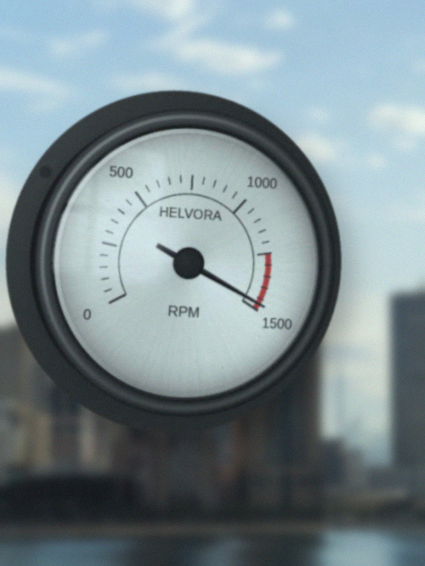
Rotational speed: 1475,rpm
